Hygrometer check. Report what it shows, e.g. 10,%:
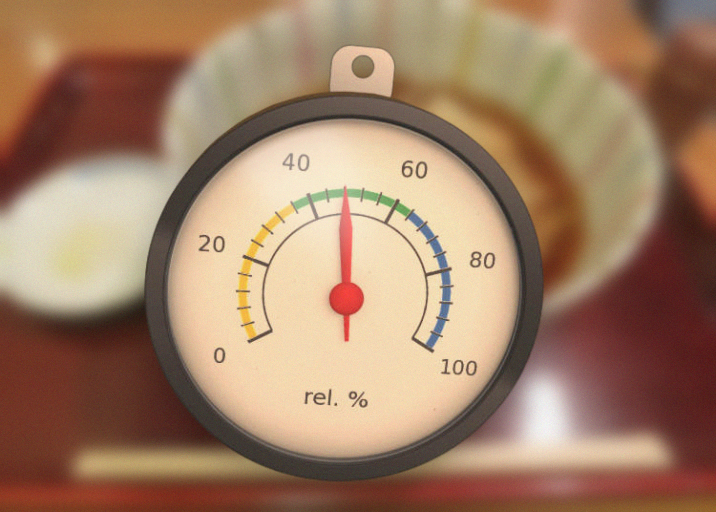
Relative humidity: 48,%
